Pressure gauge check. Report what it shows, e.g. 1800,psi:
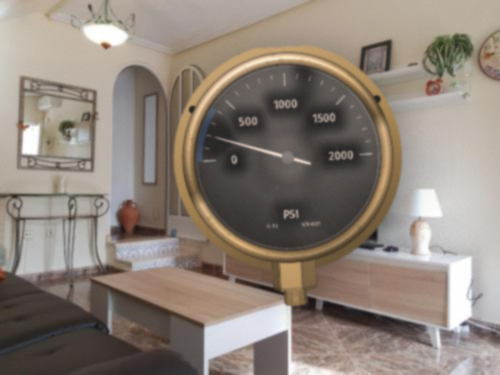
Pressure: 200,psi
